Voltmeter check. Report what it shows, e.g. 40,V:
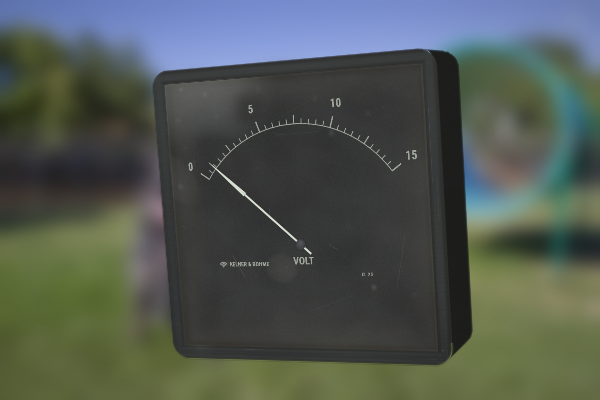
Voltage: 1,V
